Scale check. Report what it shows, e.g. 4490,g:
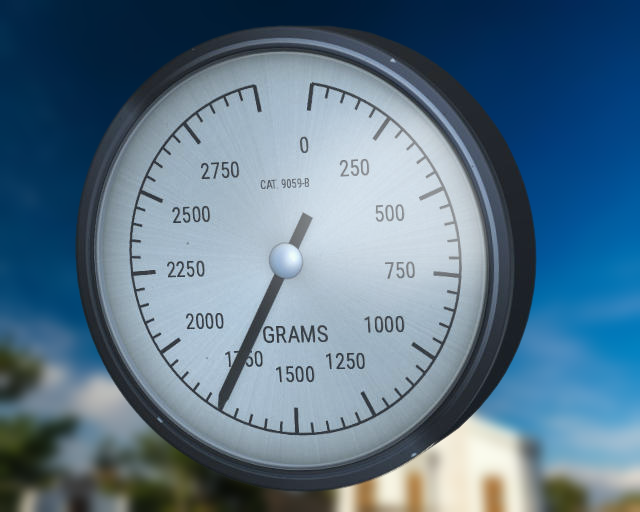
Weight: 1750,g
